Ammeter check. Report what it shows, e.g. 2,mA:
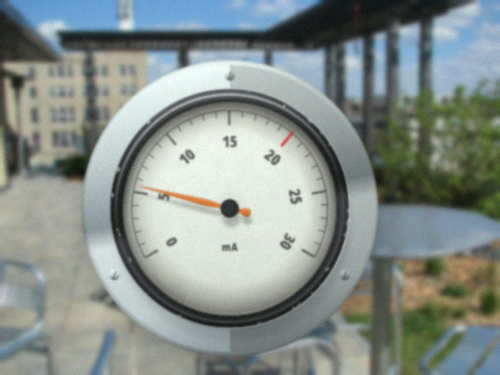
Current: 5.5,mA
